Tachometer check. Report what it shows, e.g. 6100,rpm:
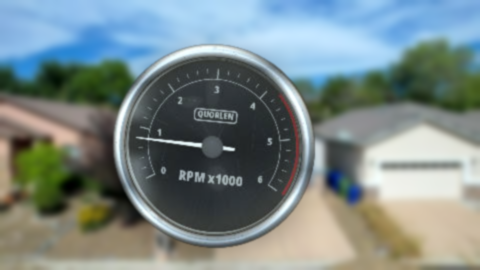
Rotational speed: 800,rpm
